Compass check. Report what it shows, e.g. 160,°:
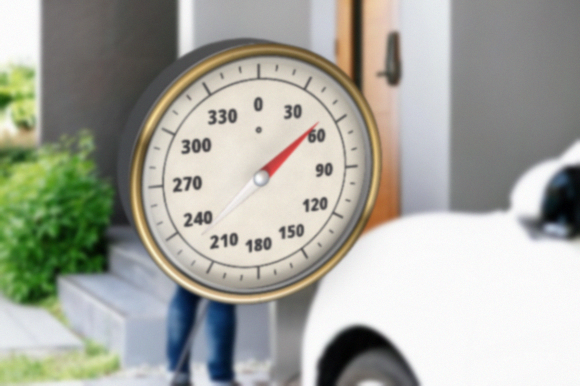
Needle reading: 50,°
